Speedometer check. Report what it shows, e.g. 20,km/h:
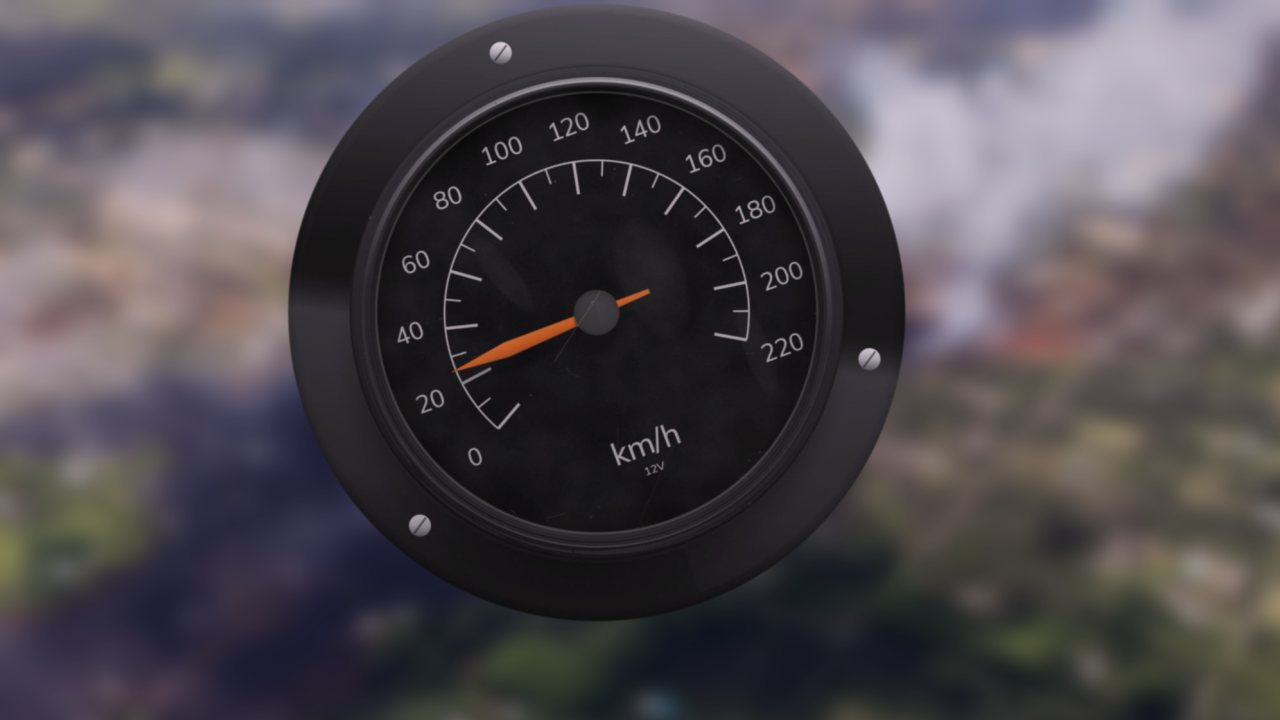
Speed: 25,km/h
